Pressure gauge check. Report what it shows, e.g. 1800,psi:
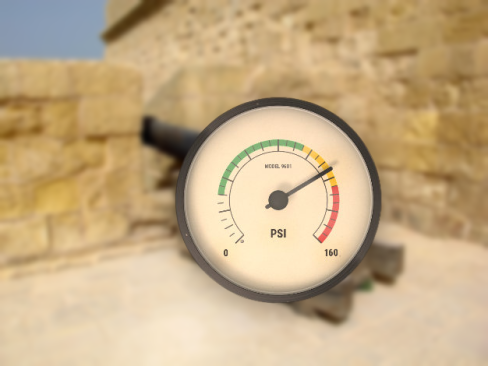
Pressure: 115,psi
